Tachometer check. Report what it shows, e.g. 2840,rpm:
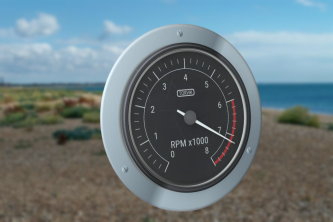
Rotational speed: 7200,rpm
